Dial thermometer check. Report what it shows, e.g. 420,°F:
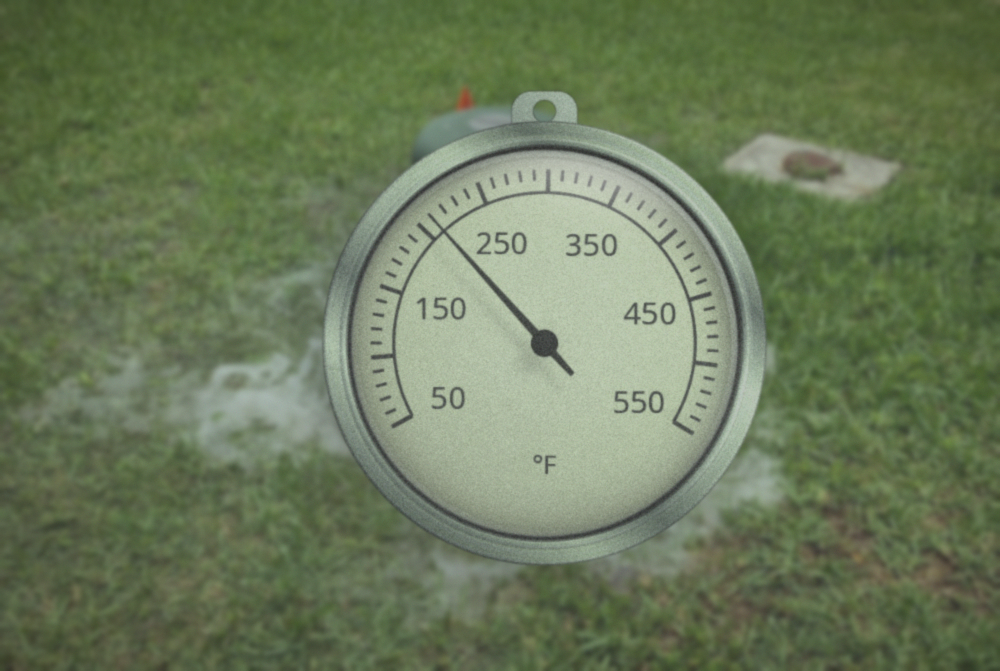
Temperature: 210,°F
